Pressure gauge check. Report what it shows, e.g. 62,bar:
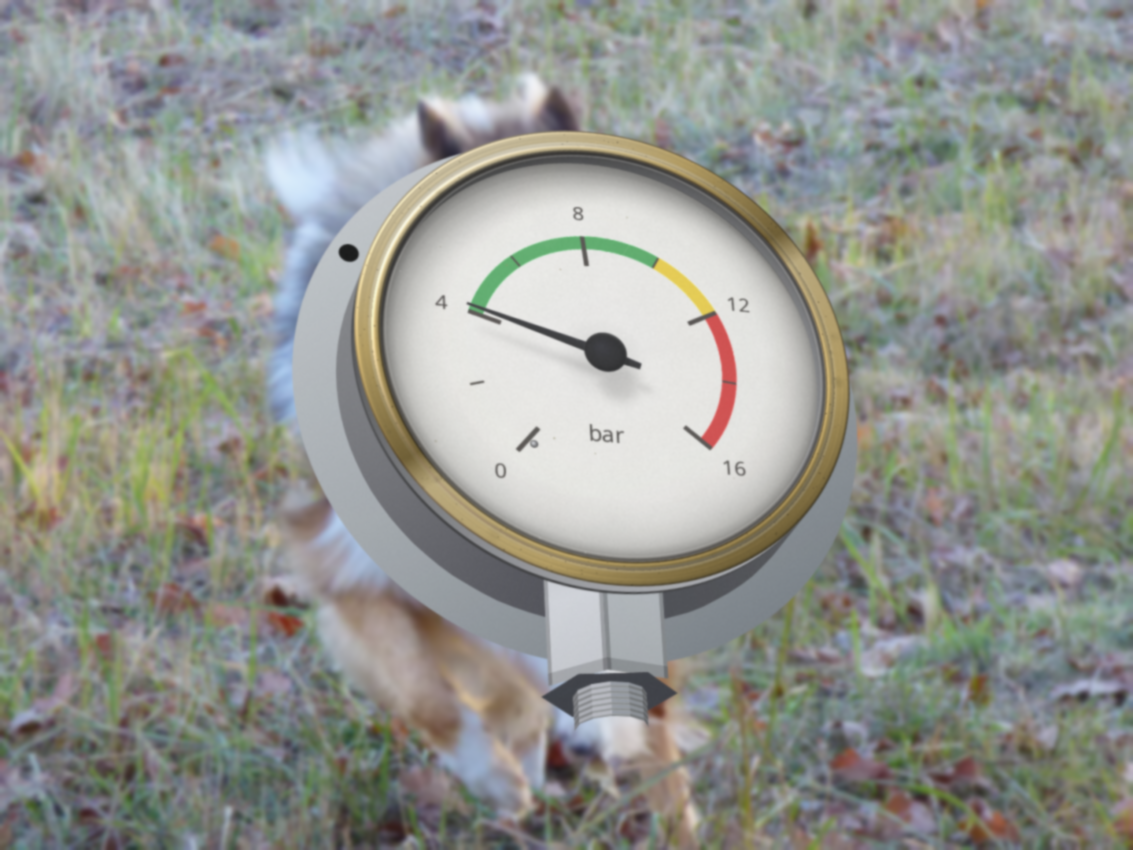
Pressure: 4,bar
